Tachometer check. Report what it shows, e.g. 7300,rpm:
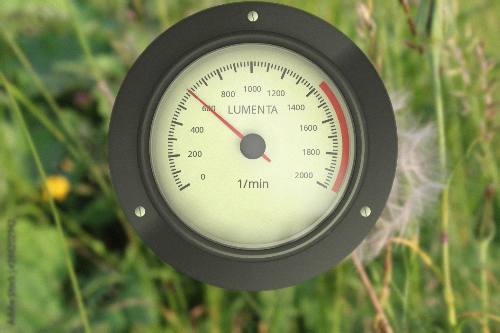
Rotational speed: 600,rpm
